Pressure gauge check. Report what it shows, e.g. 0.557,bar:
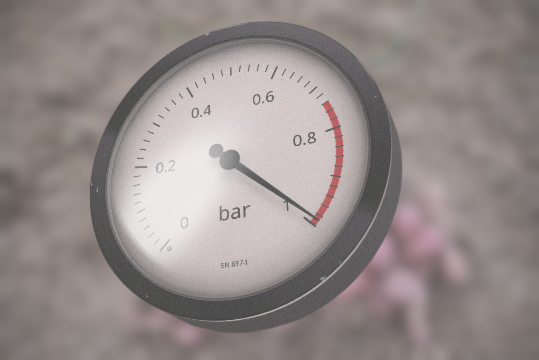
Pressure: 0.99,bar
